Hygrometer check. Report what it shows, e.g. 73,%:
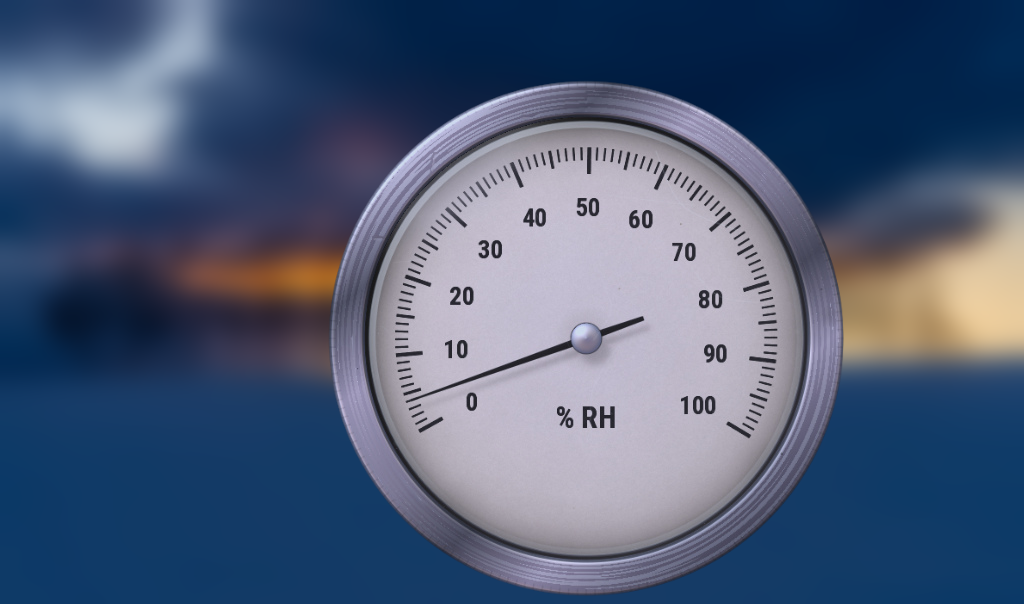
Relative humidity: 4,%
